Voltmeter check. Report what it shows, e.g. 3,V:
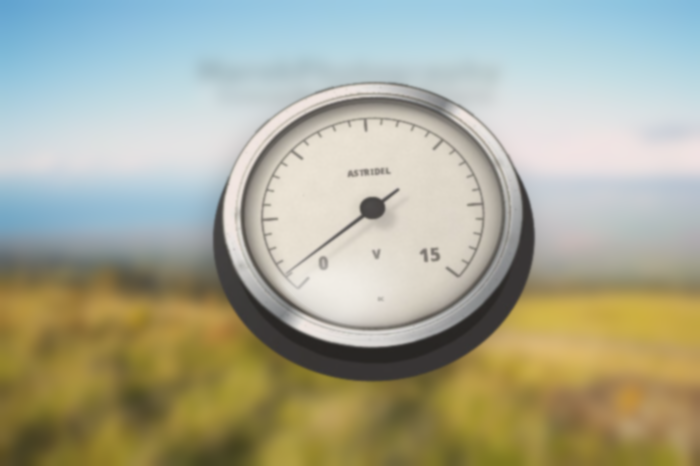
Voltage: 0.5,V
